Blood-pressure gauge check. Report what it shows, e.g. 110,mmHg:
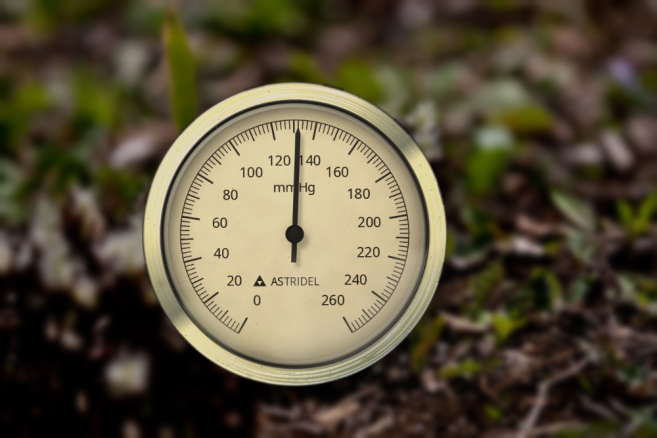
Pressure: 132,mmHg
